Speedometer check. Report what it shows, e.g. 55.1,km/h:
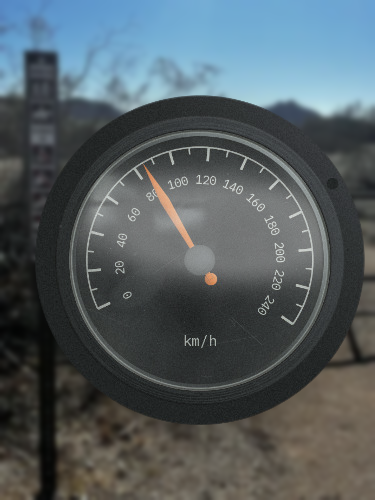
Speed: 85,km/h
